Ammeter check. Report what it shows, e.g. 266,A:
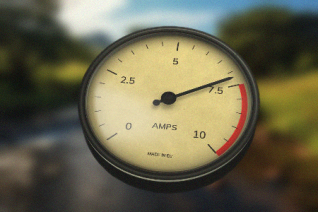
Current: 7.25,A
